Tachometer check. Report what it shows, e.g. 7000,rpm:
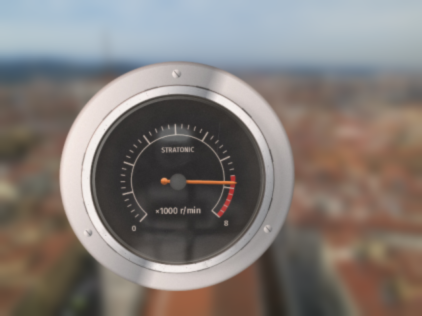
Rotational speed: 6800,rpm
